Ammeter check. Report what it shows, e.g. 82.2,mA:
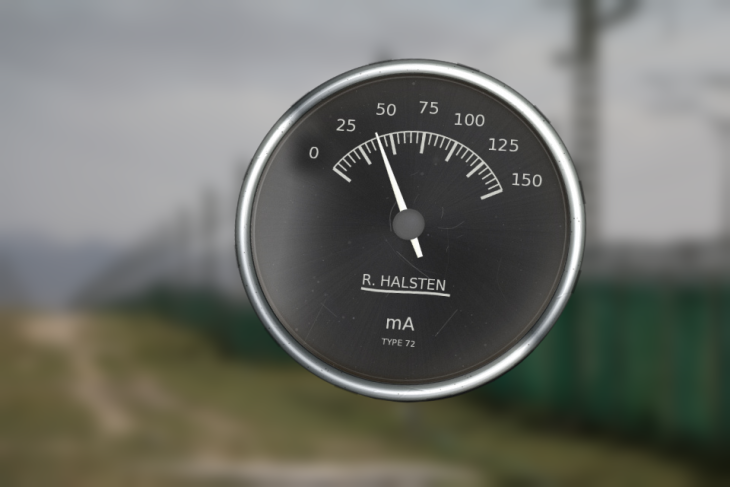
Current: 40,mA
